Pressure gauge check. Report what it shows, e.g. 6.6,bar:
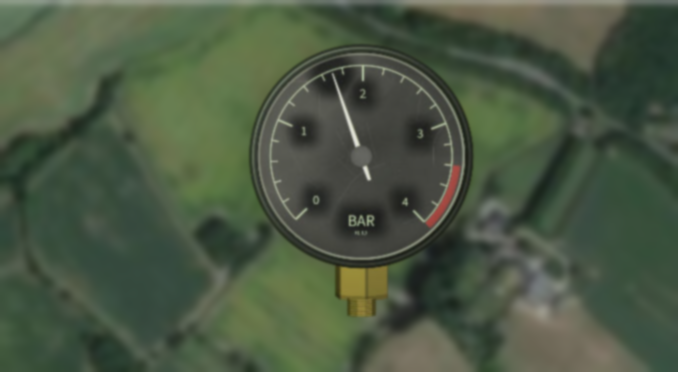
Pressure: 1.7,bar
